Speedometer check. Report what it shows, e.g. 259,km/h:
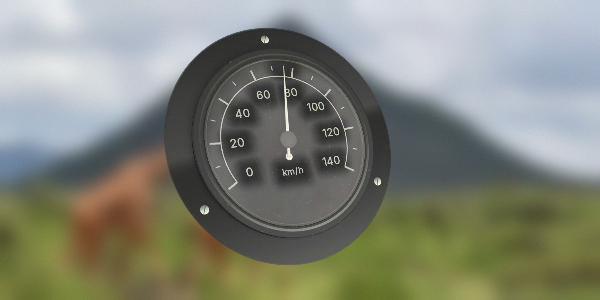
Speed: 75,km/h
